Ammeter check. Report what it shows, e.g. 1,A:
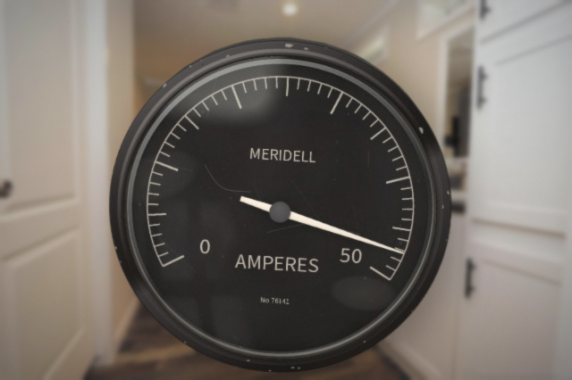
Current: 47,A
